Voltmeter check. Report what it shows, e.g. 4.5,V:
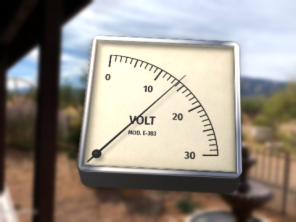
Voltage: 14,V
